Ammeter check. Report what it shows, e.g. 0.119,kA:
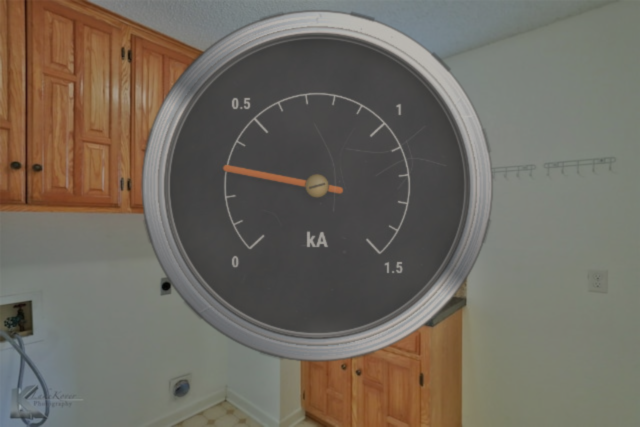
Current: 0.3,kA
